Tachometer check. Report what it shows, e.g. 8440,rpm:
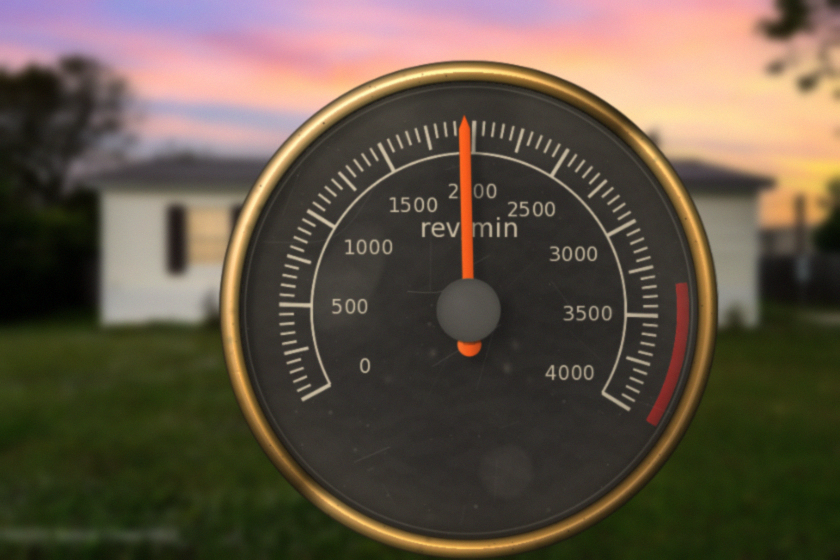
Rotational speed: 1950,rpm
